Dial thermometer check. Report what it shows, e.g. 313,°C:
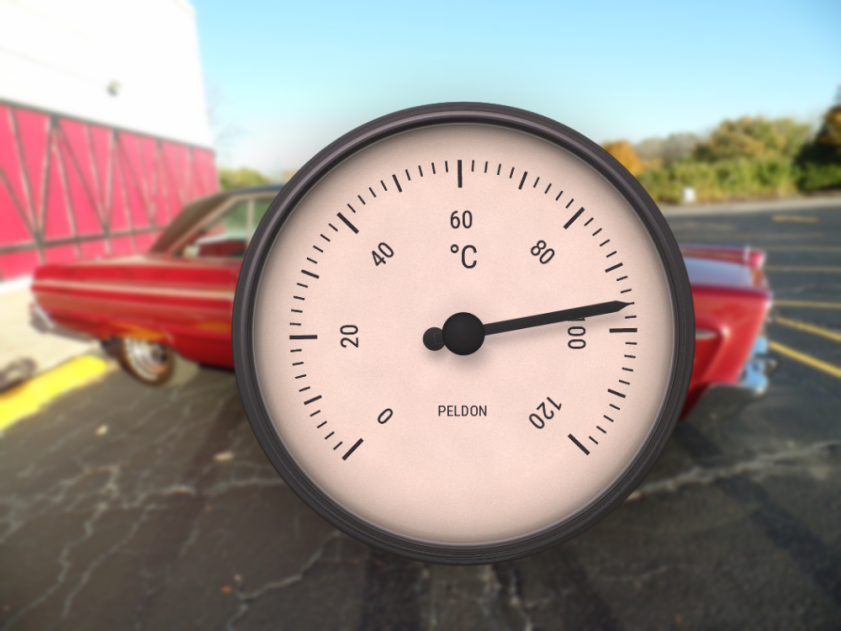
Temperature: 96,°C
